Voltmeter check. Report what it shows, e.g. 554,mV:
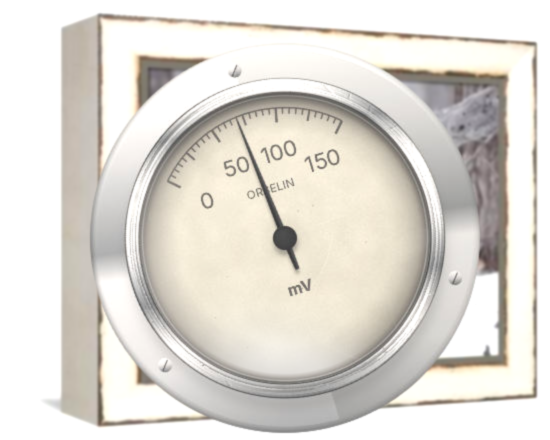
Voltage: 70,mV
